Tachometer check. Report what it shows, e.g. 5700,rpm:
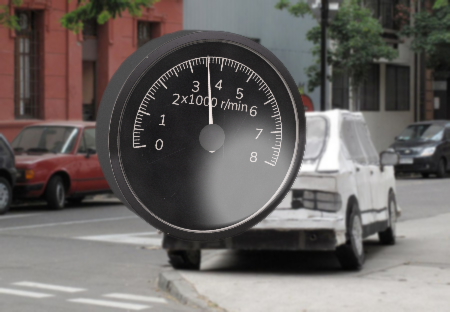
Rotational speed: 3500,rpm
